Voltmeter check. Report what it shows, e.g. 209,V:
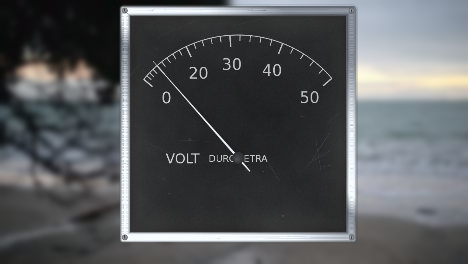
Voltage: 10,V
